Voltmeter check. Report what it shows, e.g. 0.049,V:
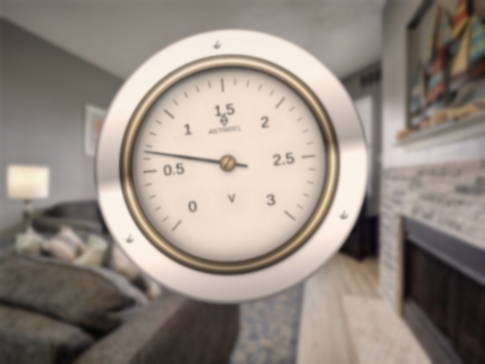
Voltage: 0.65,V
